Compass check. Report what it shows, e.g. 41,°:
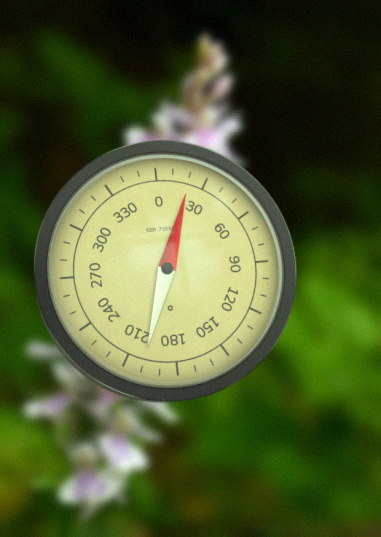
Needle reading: 20,°
